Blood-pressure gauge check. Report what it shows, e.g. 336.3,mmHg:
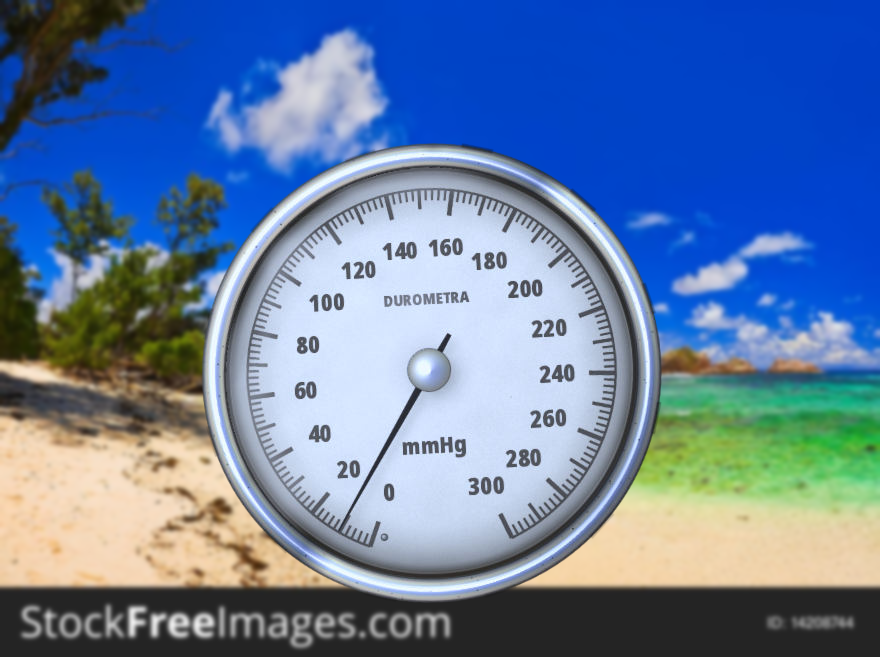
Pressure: 10,mmHg
